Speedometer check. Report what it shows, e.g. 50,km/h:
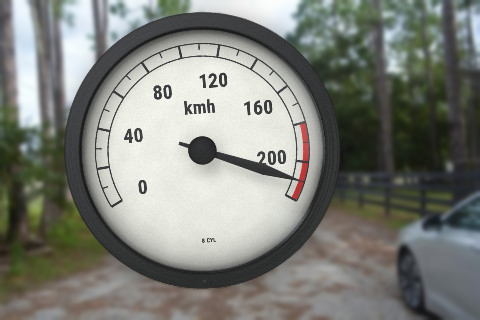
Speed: 210,km/h
